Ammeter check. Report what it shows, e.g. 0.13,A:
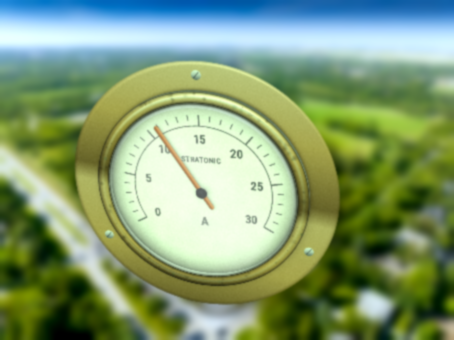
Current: 11,A
